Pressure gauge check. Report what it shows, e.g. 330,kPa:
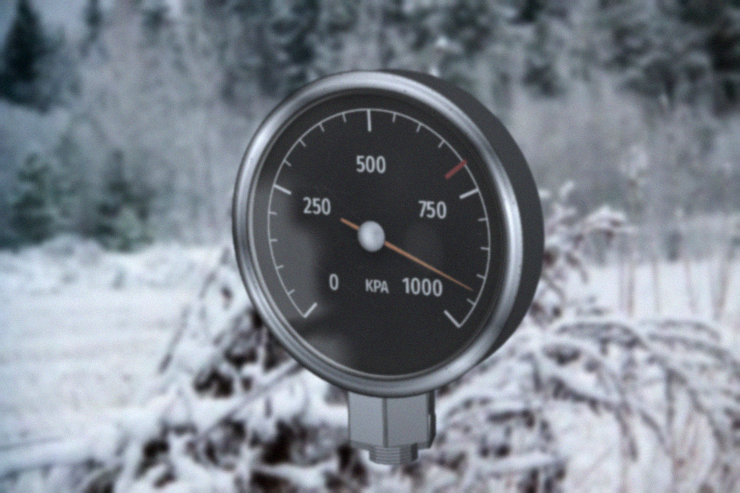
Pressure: 925,kPa
